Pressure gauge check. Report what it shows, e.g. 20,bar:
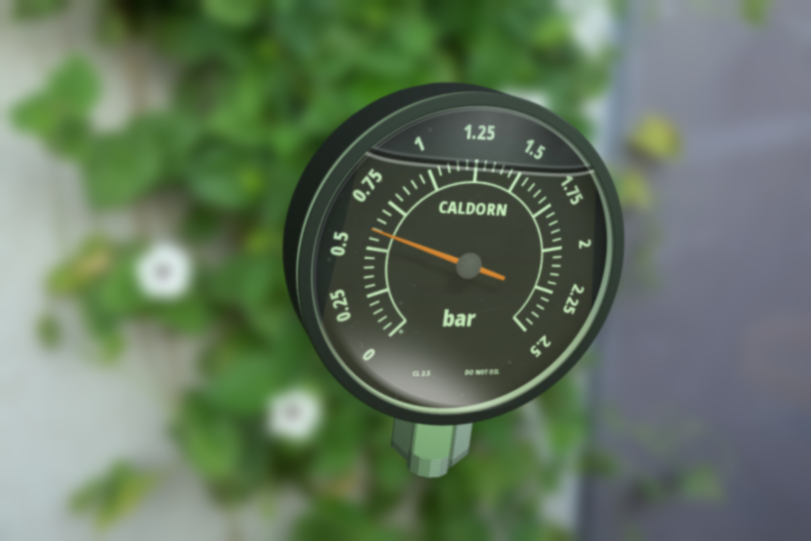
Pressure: 0.6,bar
